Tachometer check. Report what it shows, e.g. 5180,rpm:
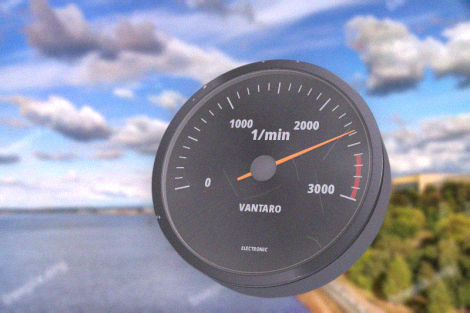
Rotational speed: 2400,rpm
